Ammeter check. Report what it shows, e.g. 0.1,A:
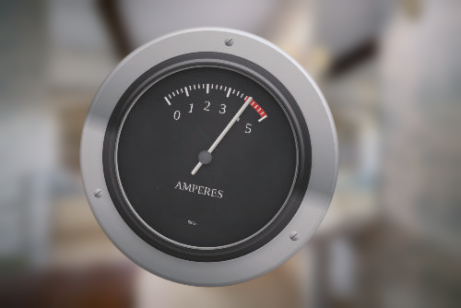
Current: 4,A
